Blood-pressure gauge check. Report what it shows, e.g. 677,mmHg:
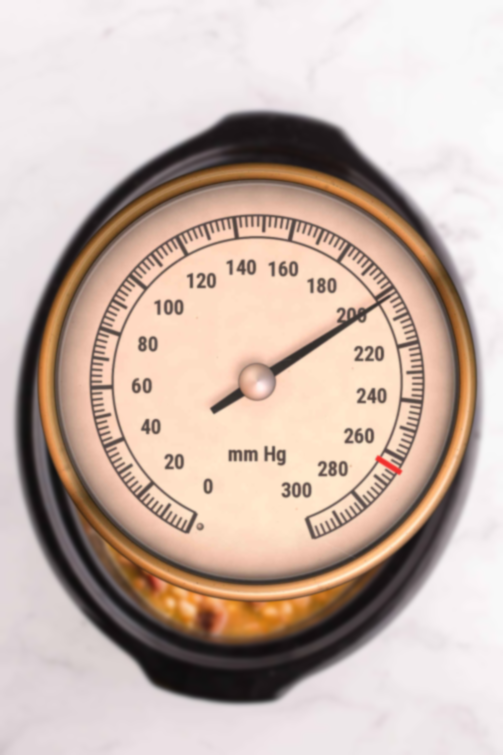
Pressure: 202,mmHg
